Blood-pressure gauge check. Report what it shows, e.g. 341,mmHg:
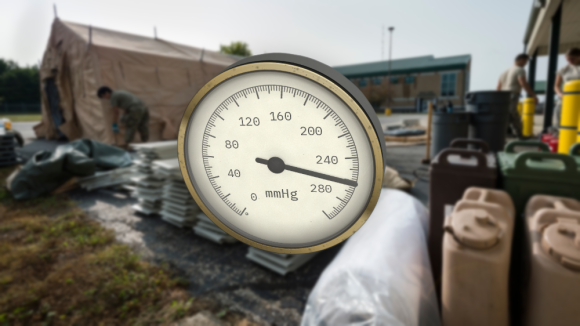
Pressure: 260,mmHg
